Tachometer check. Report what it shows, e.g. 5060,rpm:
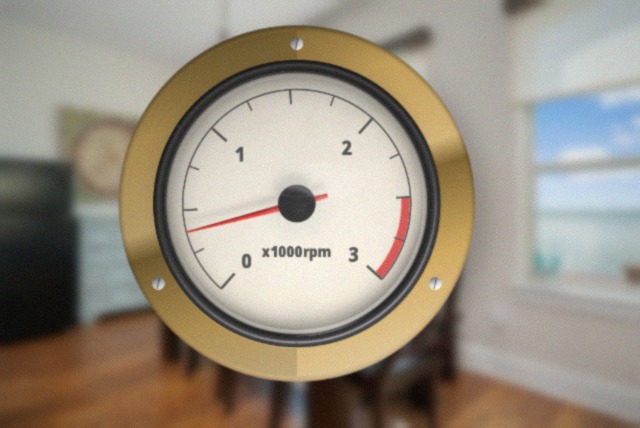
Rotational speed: 375,rpm
